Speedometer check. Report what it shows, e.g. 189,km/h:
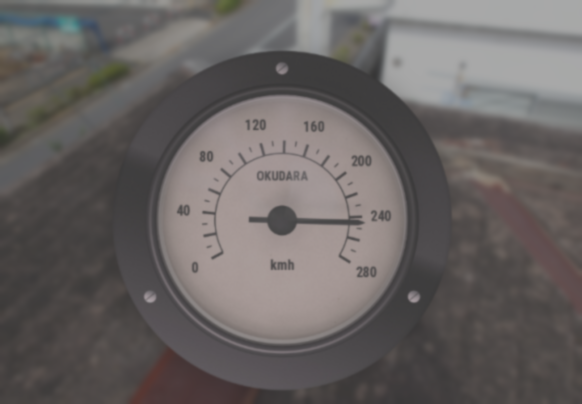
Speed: 245,km/h
